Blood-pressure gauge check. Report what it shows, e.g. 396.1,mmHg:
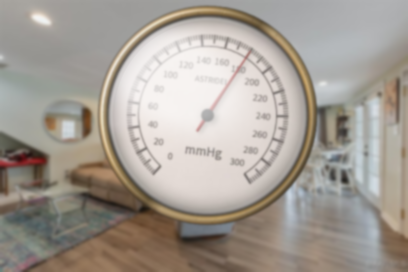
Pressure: 180,mmHg
